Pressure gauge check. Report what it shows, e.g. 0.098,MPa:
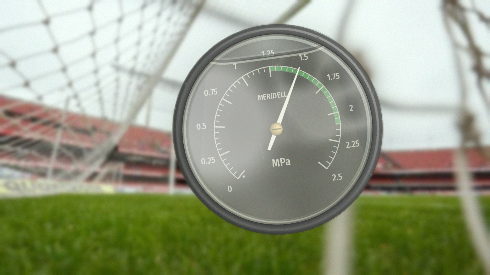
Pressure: 1.5,MPa
